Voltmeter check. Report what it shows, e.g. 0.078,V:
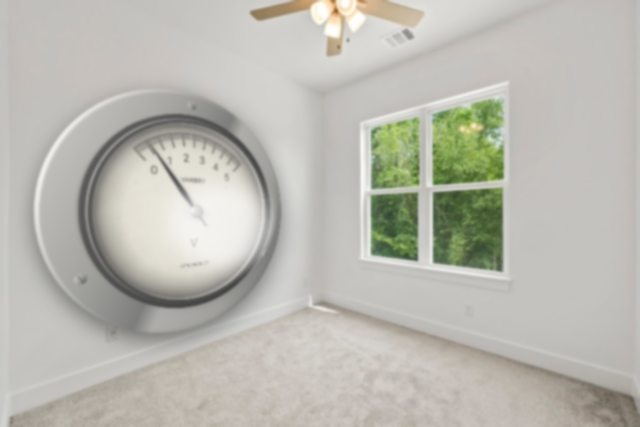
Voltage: 0.5,V
